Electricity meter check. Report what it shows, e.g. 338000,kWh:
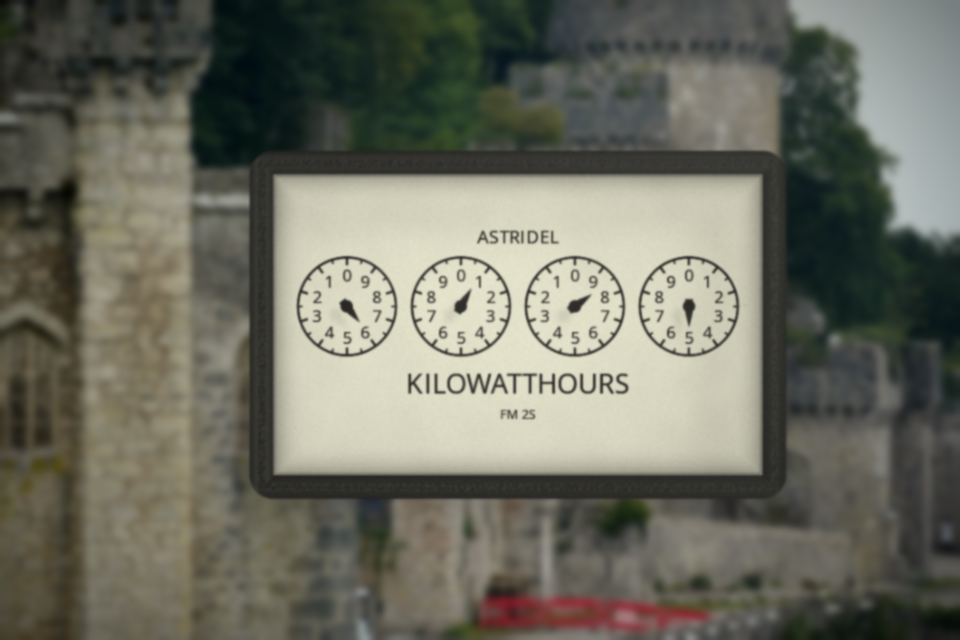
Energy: 6085,kWh
